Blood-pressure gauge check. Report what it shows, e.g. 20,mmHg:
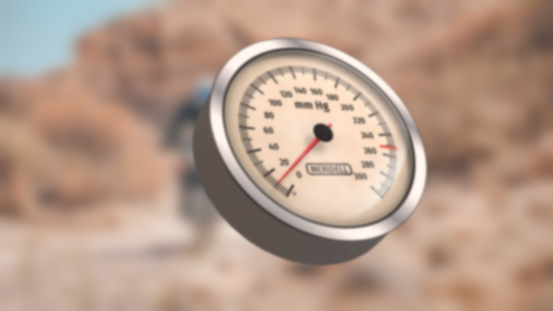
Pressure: 10,mmHg
